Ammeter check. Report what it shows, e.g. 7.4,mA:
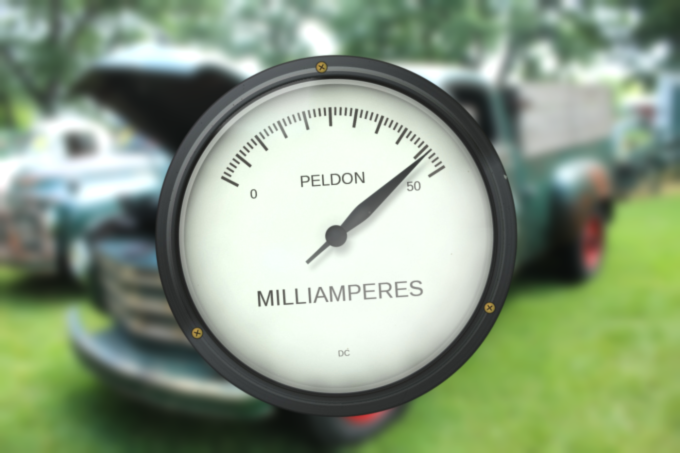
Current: 46,mA
